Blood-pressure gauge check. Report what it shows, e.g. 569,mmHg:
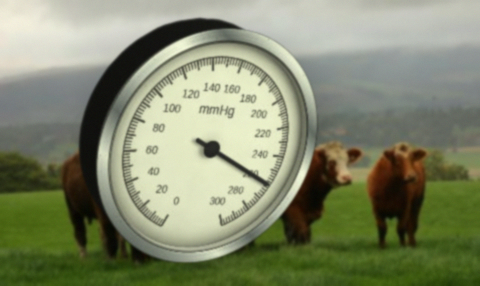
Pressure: 260,mmHg
